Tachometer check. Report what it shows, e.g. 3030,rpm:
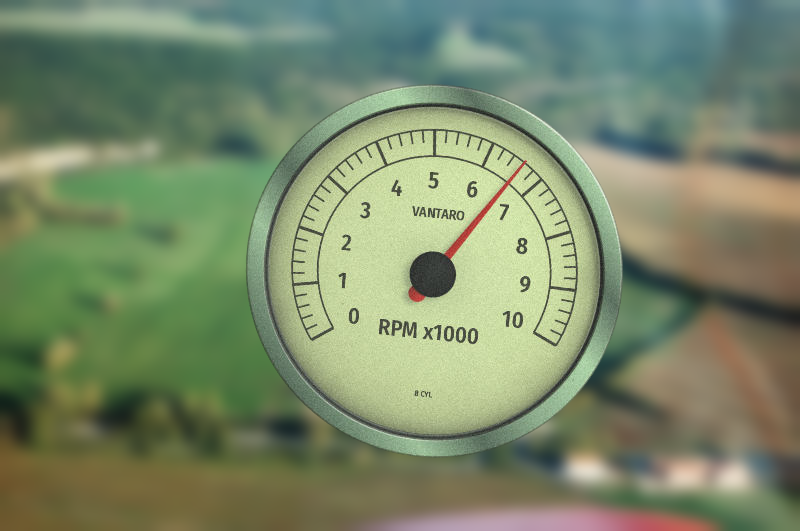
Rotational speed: 6600,rpm
